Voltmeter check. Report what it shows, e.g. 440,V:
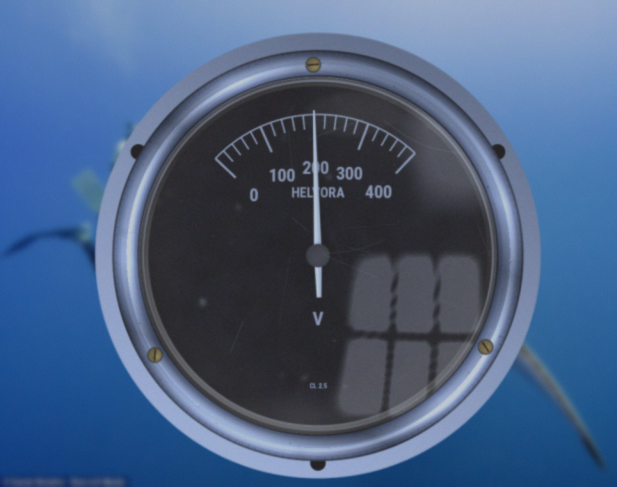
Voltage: 200,V
